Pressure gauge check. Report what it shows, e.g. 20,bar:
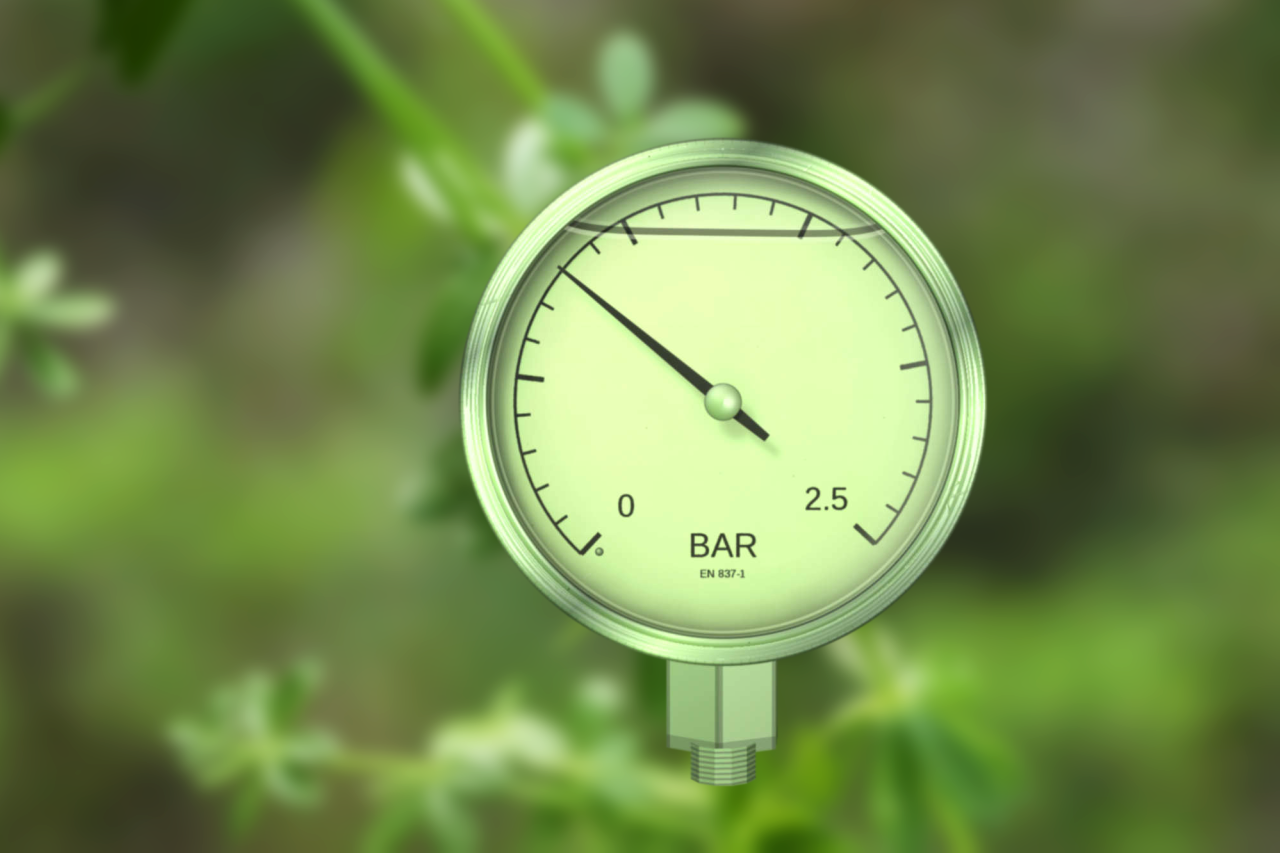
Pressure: 0.8,bar
